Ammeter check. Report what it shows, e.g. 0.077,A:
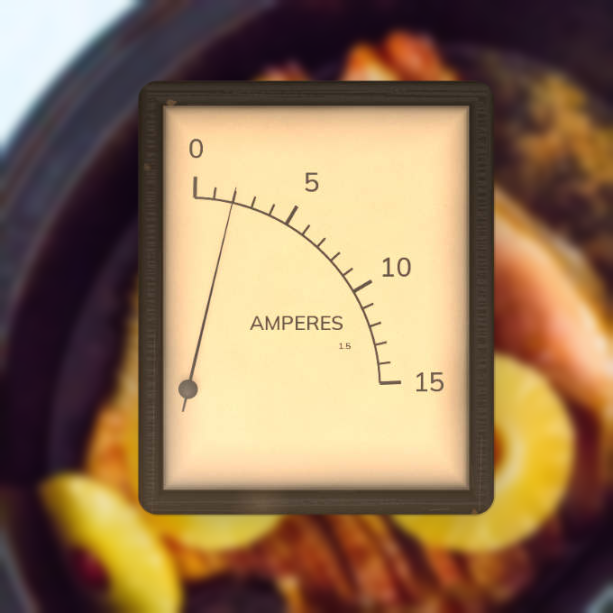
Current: 2,A
